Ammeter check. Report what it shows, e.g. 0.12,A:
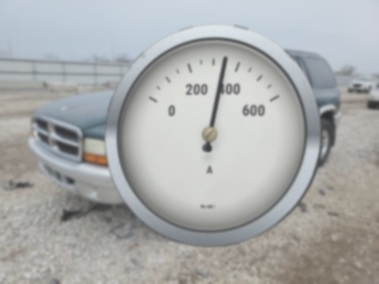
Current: 350,A
